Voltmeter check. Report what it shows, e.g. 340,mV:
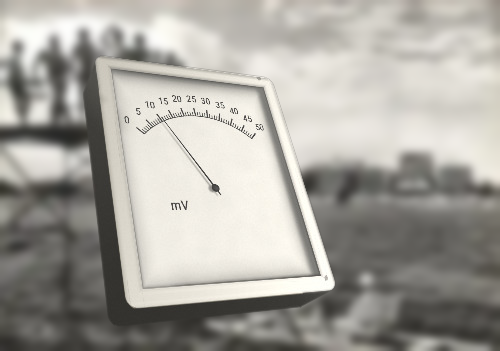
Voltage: 10,mV
